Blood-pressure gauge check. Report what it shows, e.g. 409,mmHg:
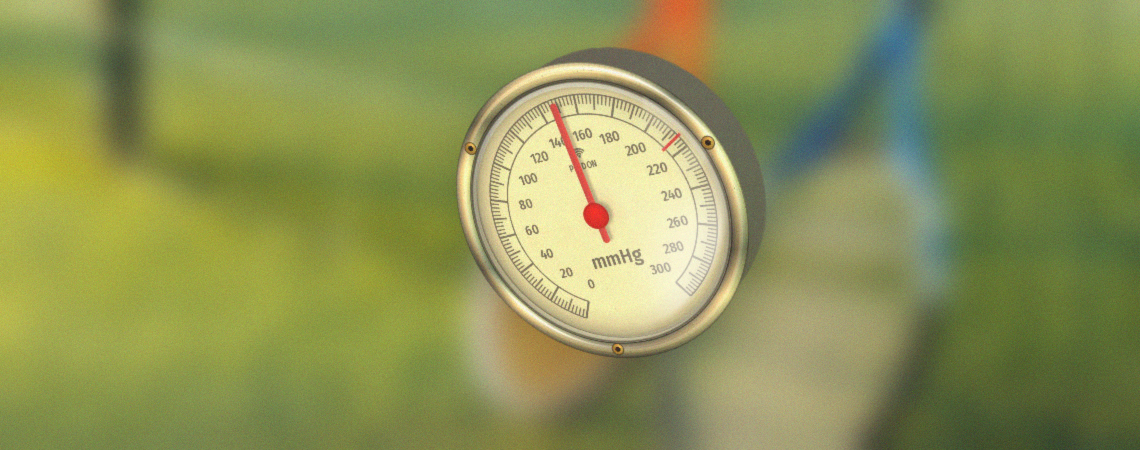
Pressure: 150,mmHg
